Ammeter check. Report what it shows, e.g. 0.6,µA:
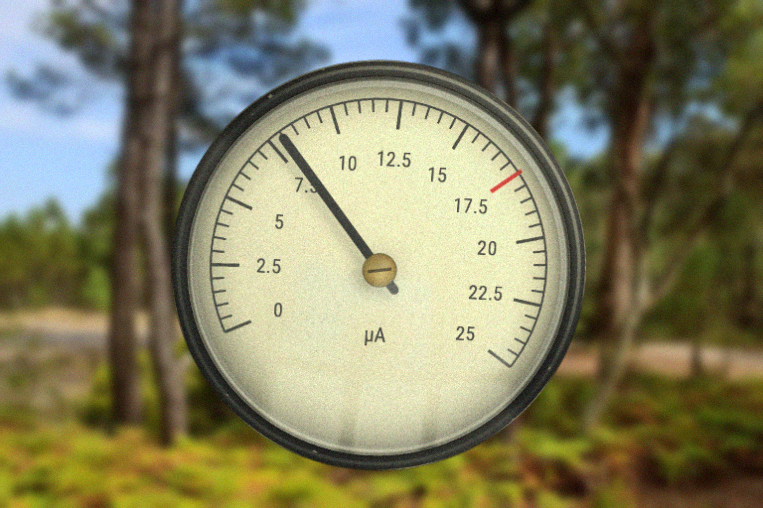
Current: 8,µA
